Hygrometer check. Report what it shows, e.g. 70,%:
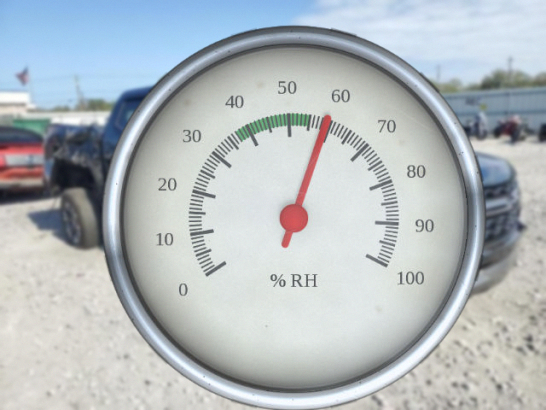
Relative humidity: 59,%
